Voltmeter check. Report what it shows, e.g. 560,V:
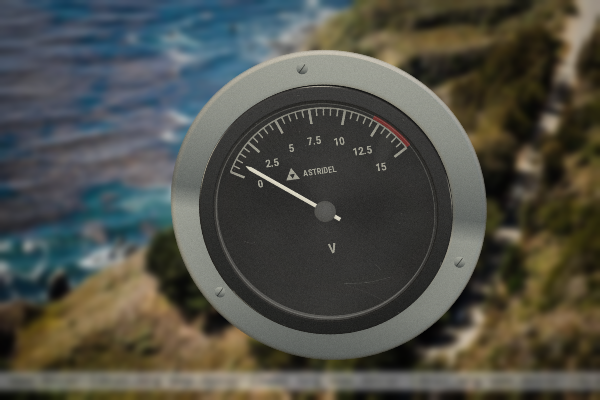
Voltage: 1,V
